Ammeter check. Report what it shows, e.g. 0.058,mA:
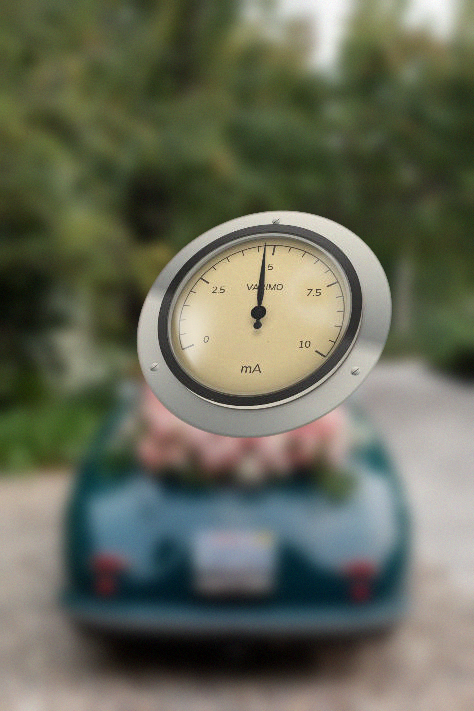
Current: 4.75,mA
